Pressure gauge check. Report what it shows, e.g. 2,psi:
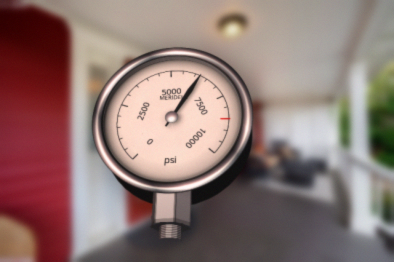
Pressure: 6250,psi
